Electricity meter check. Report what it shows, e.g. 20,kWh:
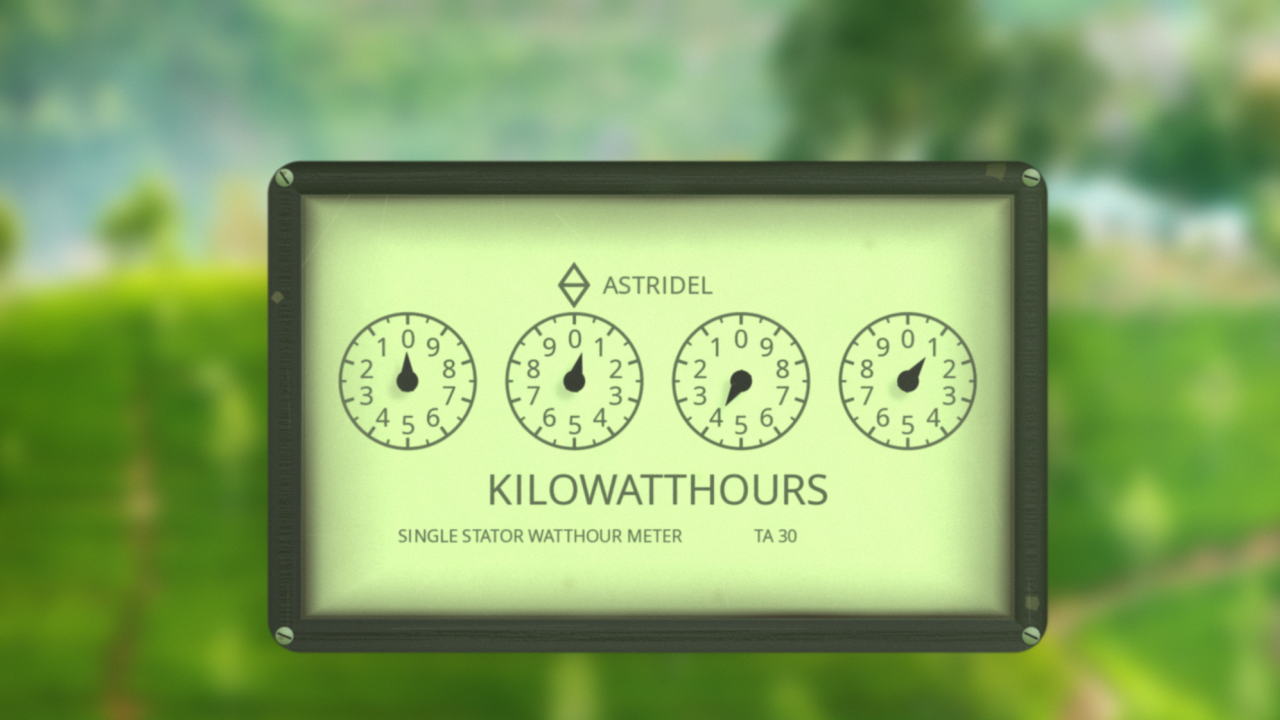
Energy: 41,kWh
